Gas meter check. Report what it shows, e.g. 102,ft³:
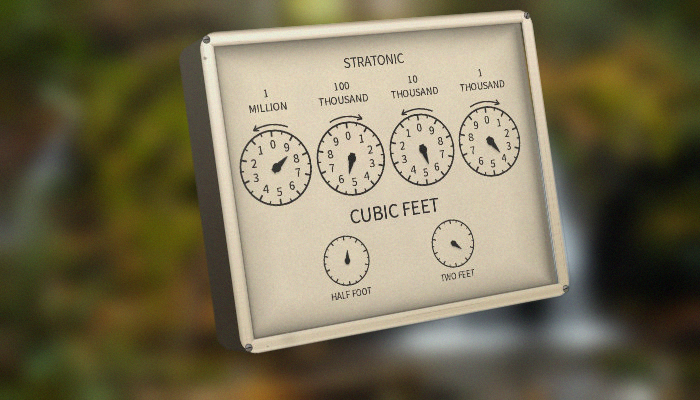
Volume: 855400,ft³
